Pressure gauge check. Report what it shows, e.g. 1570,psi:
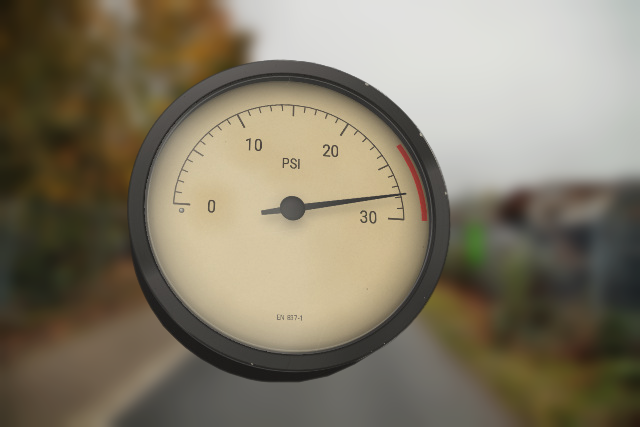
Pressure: 28,psi
